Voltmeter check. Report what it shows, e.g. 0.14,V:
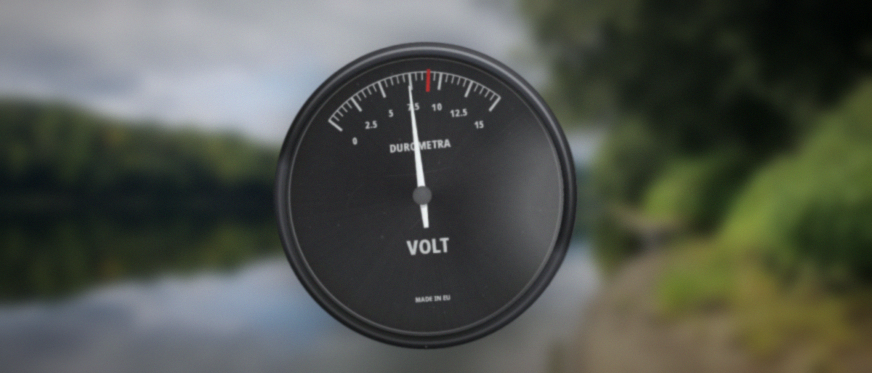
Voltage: 7.5,V
